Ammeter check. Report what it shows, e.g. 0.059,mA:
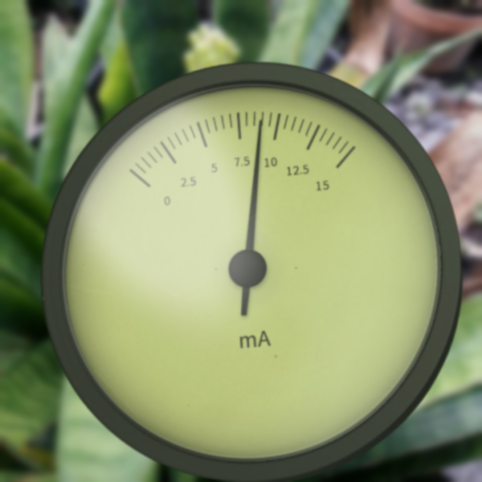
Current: 9,mA
